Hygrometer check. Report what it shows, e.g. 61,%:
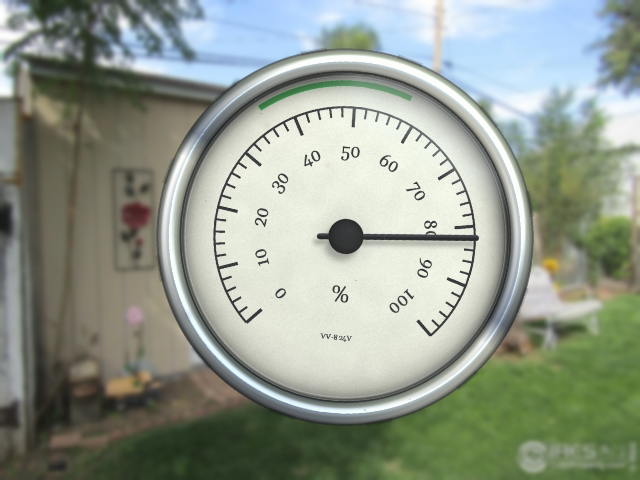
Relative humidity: 82,%
